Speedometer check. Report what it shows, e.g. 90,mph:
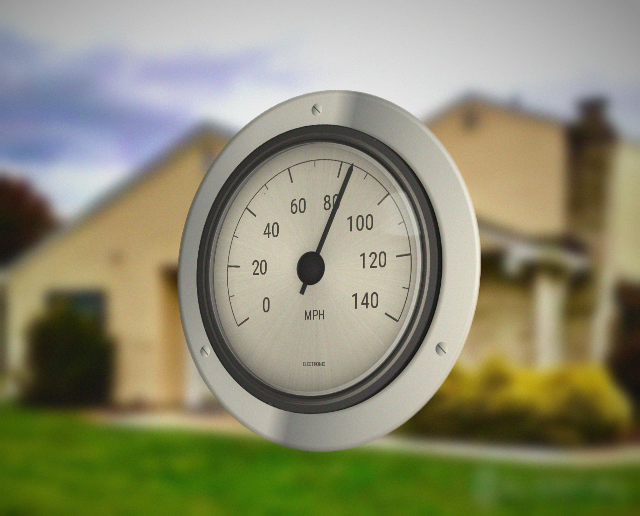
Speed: 85,mph
